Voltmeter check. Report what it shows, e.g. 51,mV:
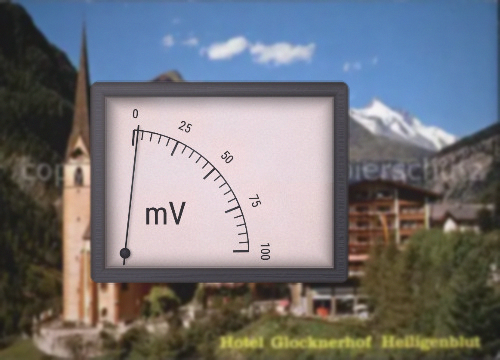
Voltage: 2.5,mV
